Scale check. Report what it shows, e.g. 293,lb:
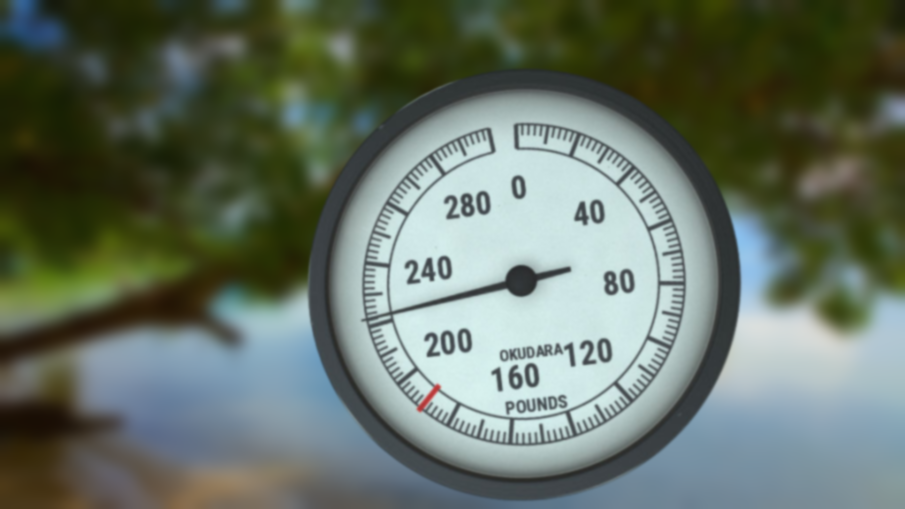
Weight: 222,lb
